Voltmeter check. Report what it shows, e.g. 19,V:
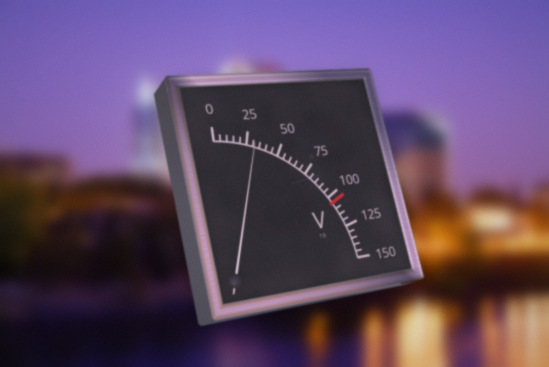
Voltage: 30,V
